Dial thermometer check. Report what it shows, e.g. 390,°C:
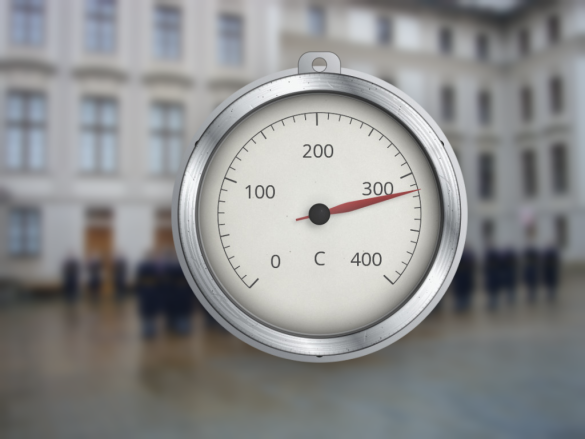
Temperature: 315,°C
